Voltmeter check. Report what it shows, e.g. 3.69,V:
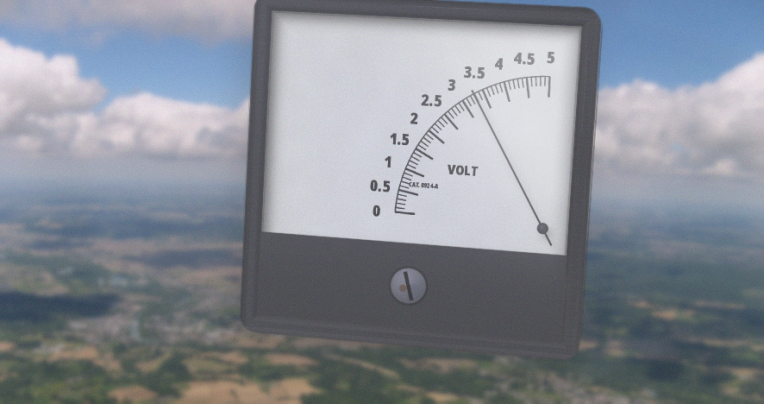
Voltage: 3.3,V
